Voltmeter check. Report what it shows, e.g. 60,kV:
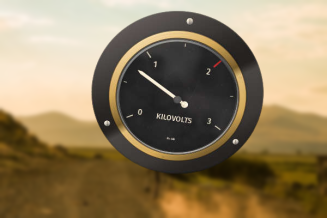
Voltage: 0.75,kV
